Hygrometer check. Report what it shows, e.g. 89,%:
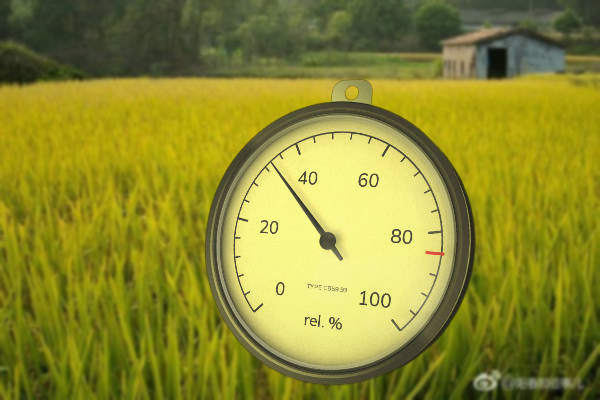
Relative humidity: 34,%
